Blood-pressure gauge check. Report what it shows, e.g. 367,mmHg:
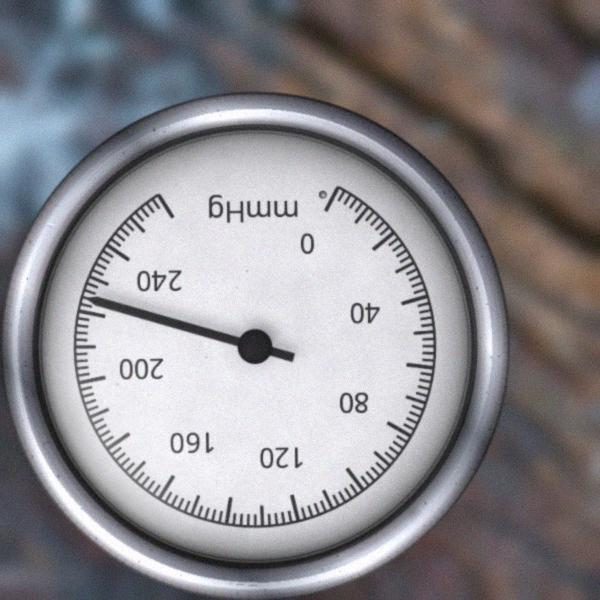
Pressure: 224,mmHg
